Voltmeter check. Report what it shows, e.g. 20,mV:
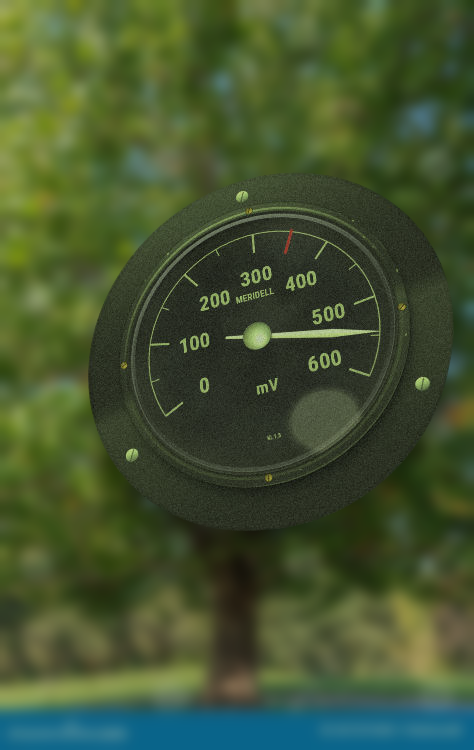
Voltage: 550,mV
